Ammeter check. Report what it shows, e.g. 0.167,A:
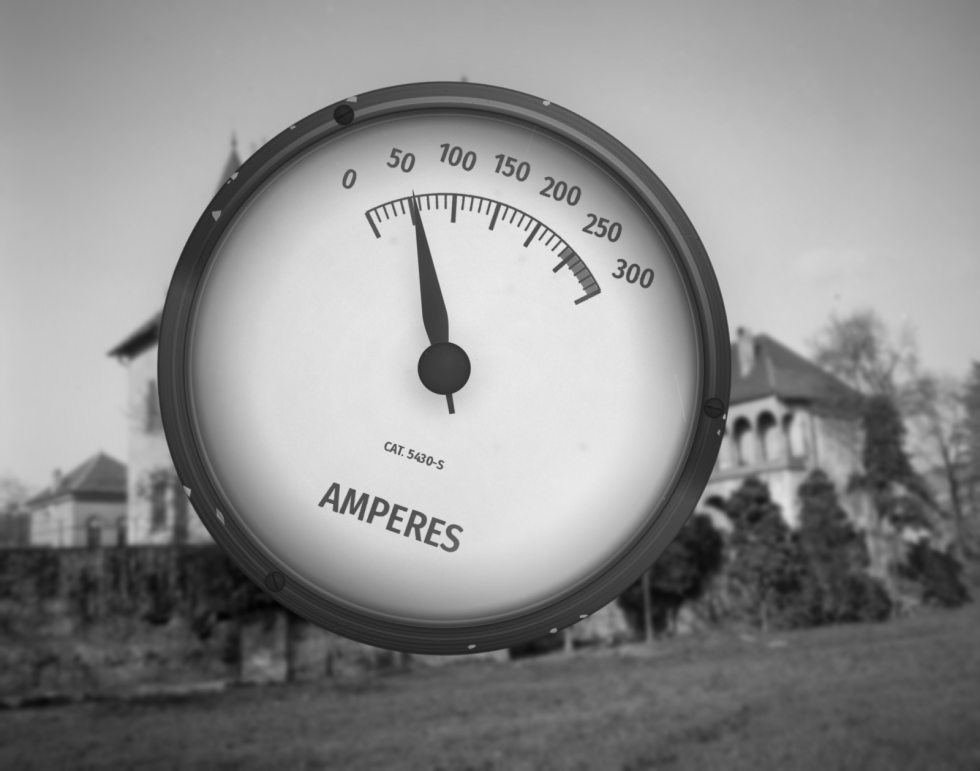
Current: 55,A
